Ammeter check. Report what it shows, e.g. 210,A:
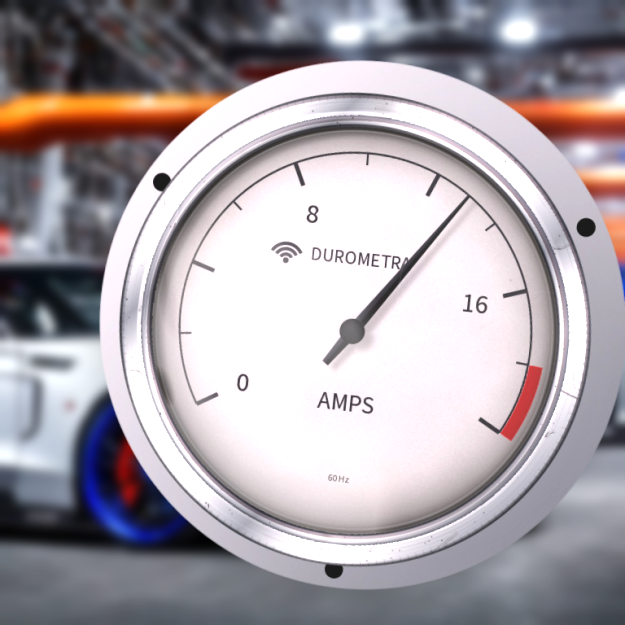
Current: 13,A
